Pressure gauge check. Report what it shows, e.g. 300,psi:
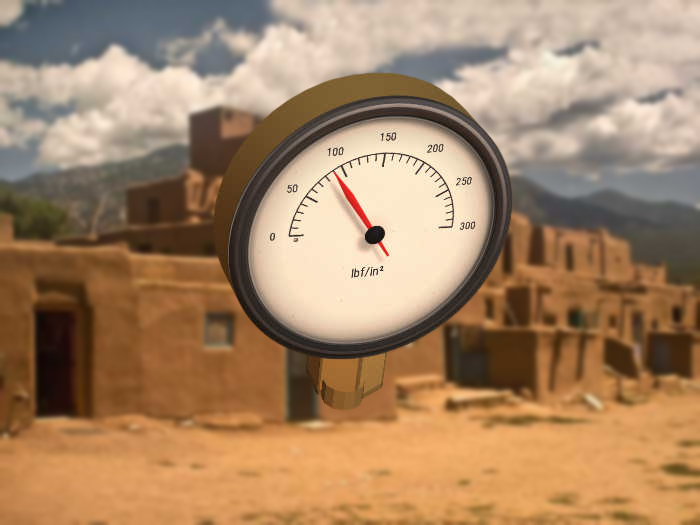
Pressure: 90,psi
